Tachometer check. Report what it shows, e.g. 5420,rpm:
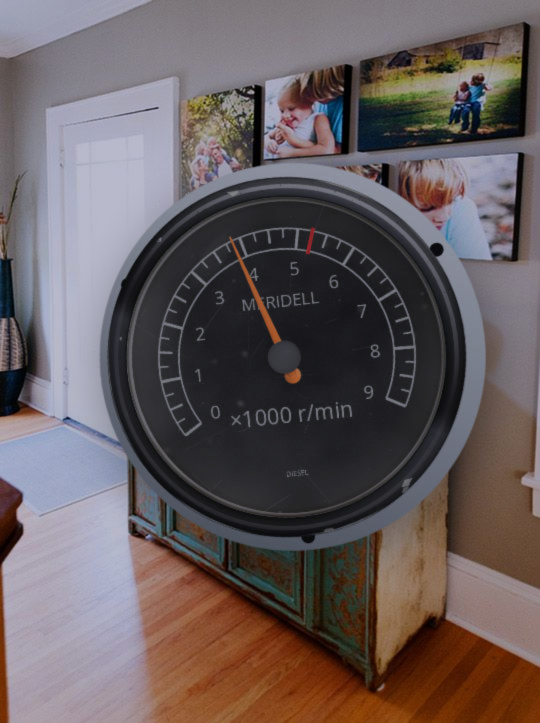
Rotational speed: 3875,rpm
